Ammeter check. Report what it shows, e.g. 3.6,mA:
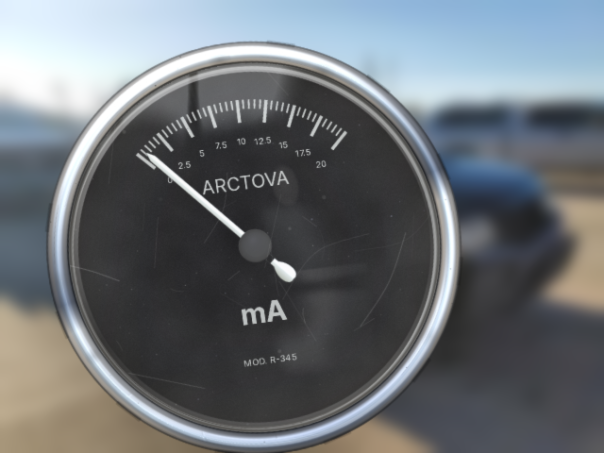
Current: 0.5,mA
